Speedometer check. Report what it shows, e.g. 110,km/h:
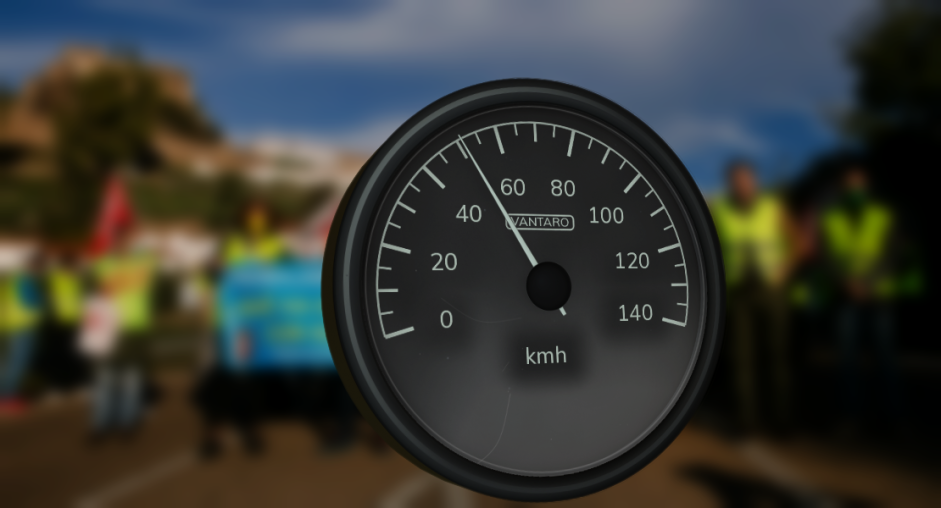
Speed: 50,km/h
